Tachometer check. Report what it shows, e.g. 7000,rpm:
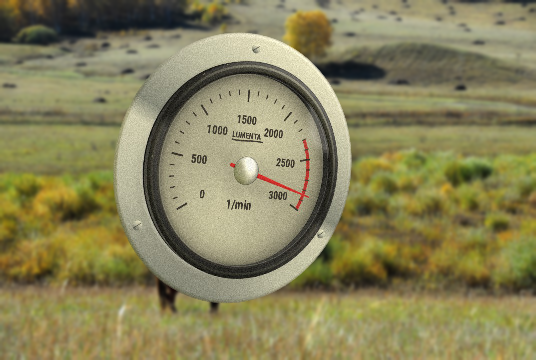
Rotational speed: 2850,rpm
